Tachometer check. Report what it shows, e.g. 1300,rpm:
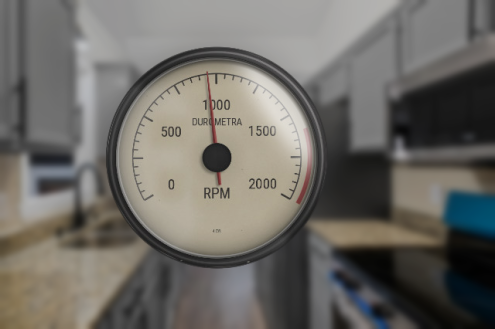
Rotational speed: 950,rpm
